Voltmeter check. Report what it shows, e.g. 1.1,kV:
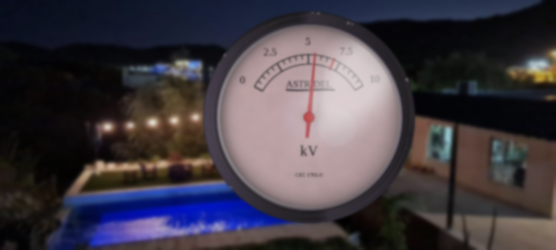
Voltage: 5.5,kV
